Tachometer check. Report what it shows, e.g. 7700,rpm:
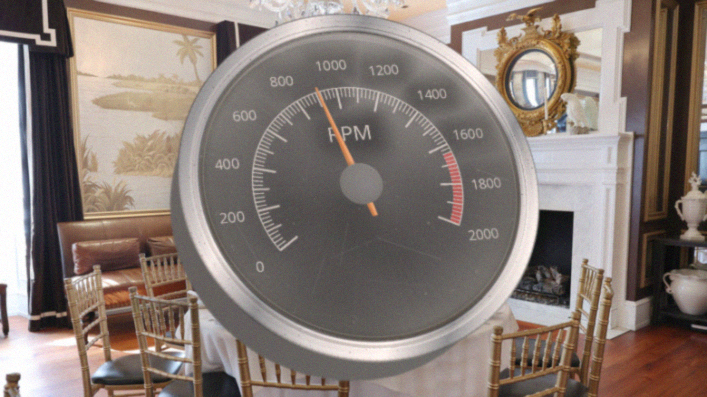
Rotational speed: 900,rpm
